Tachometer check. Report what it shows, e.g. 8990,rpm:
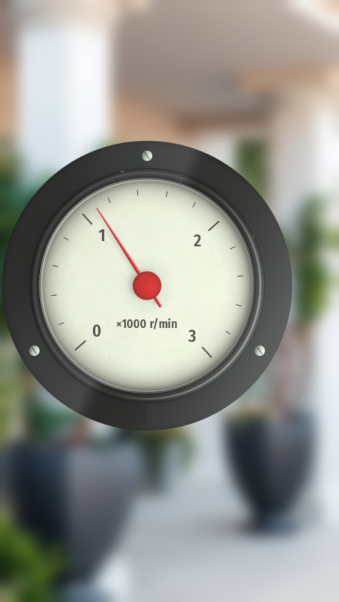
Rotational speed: 1100,rpm
